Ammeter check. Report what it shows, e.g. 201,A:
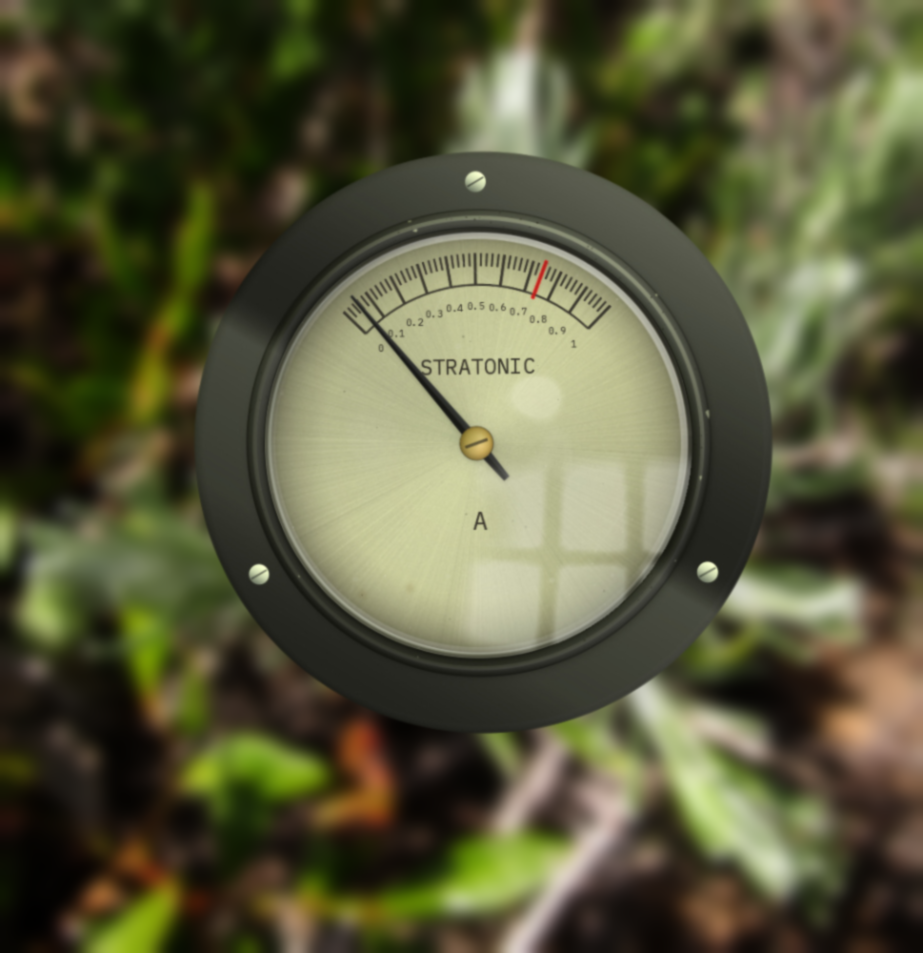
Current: 0.06,A
